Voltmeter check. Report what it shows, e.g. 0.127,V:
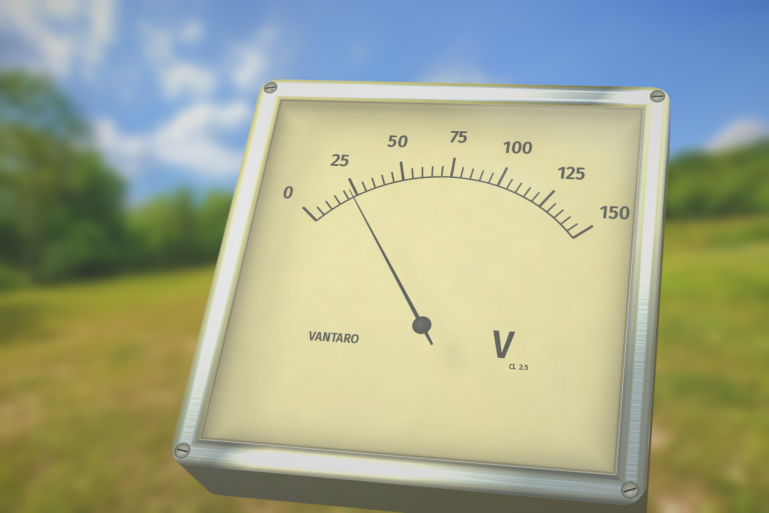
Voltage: 22.5,V
